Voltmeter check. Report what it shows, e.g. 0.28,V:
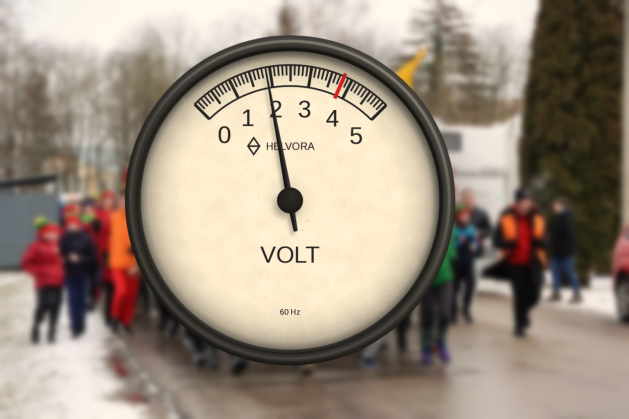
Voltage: 1.9,V
